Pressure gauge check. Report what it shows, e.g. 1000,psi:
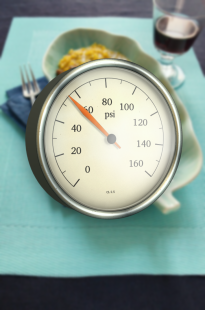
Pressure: 55,psi
